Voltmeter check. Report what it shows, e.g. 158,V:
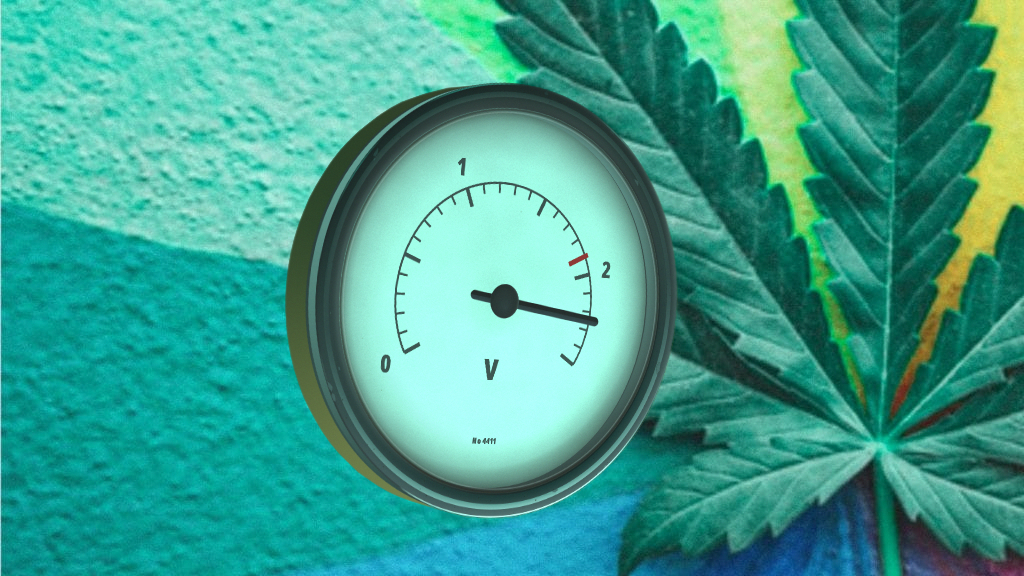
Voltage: 2.25,V
